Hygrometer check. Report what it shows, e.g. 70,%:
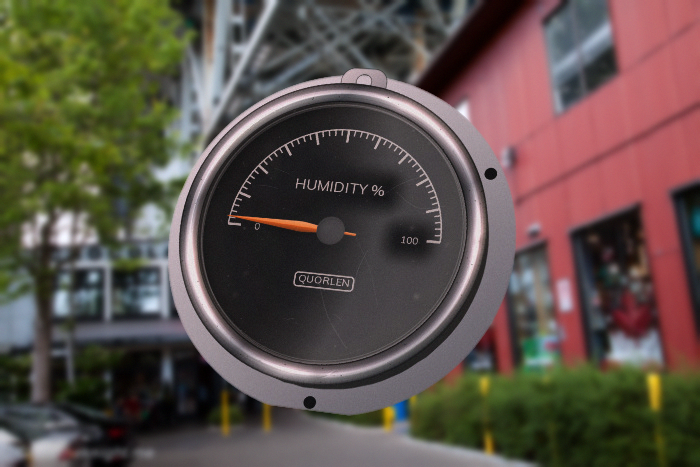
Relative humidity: 2,%
